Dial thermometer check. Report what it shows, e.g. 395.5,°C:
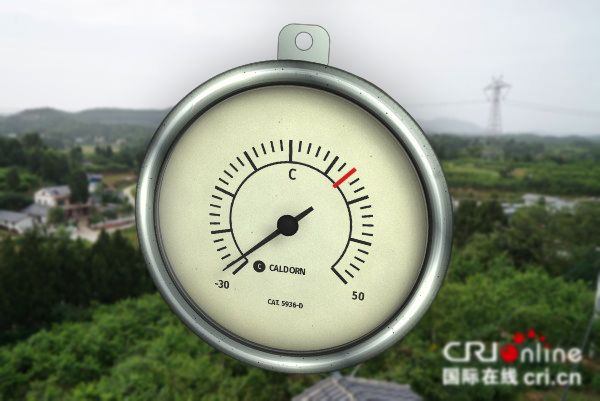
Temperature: -28,°C
